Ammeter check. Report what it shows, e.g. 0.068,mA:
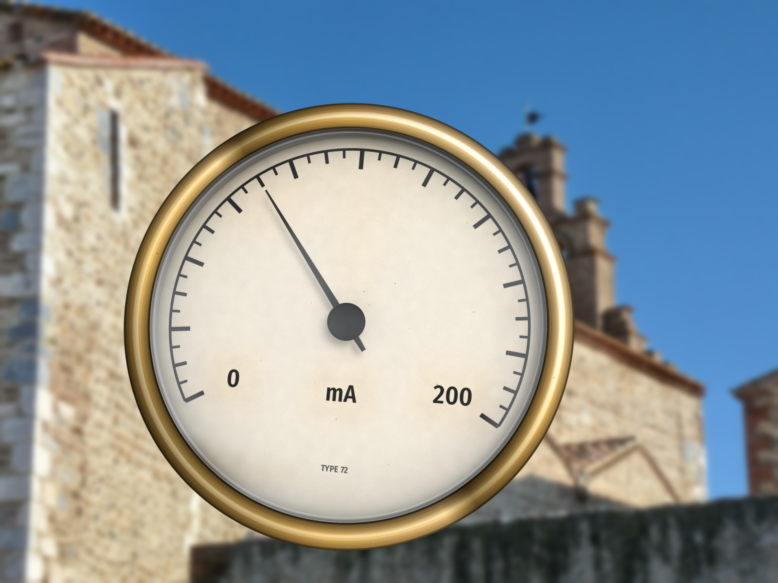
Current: 70,mA
